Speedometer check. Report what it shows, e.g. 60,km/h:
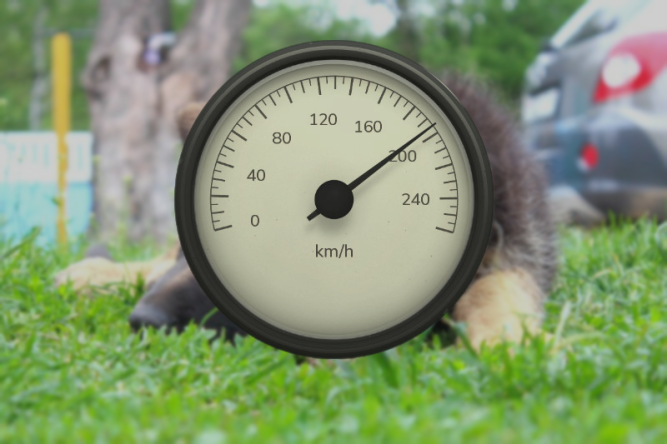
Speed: 195,km/h
